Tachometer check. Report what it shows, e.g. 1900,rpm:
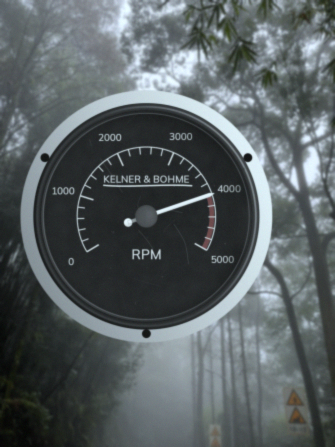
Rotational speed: 4000,rpm
